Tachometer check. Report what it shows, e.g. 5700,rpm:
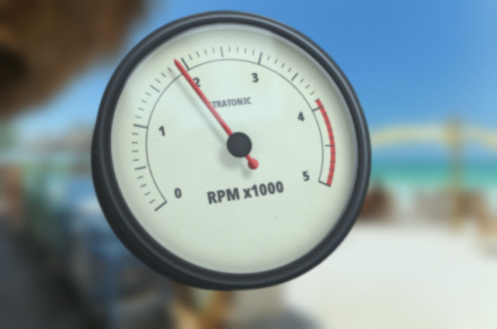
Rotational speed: 1900,rpm
